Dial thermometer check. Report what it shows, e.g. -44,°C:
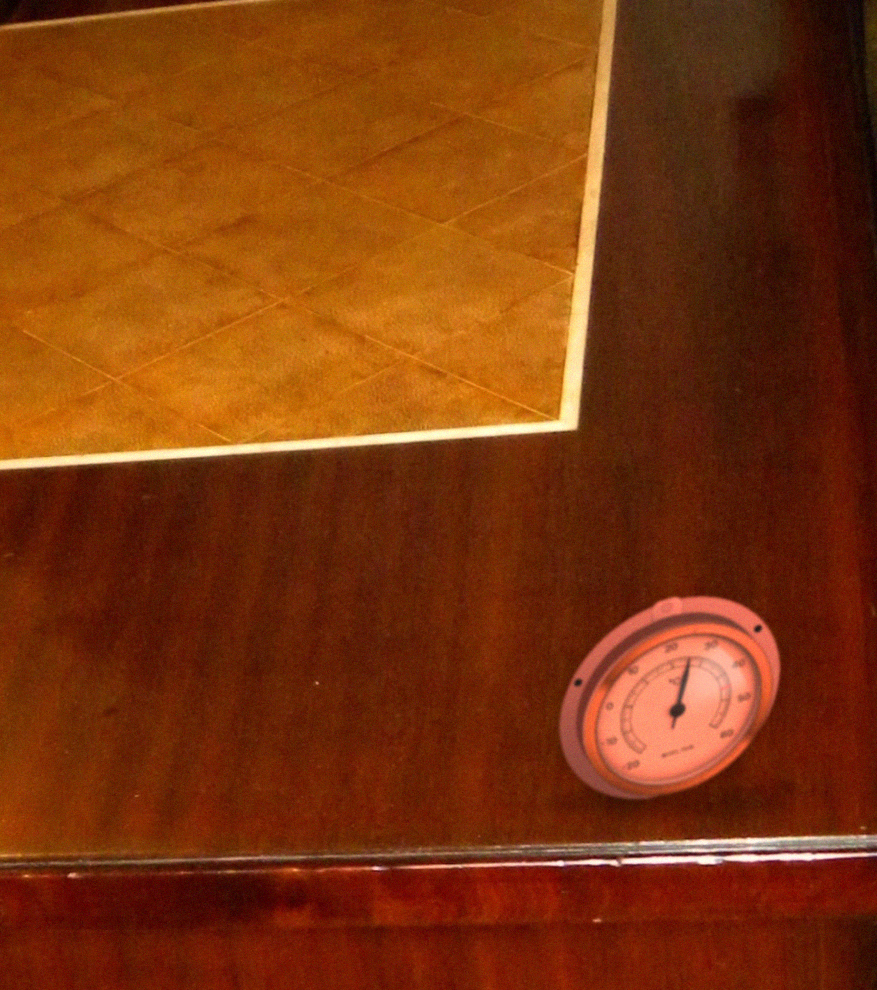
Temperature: 25,°C
